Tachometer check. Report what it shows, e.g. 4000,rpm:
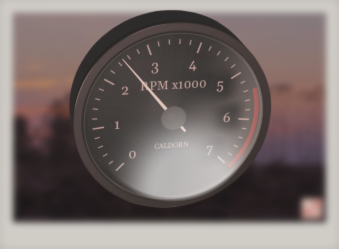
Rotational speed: 2500,rpm
